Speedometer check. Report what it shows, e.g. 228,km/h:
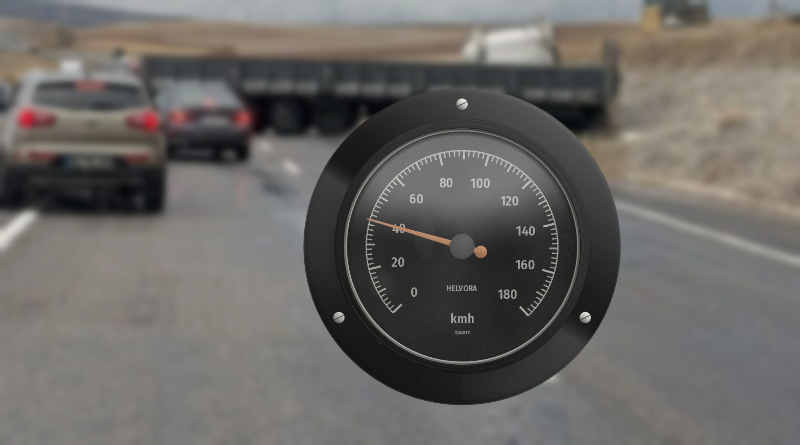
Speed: 40,km/h
